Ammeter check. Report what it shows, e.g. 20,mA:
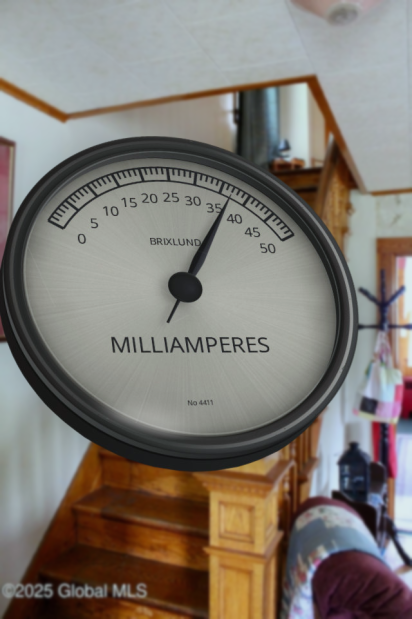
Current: 37,mA
